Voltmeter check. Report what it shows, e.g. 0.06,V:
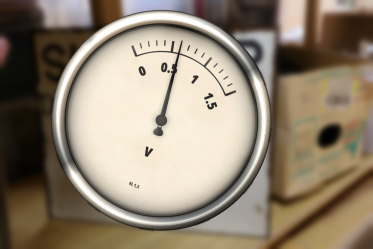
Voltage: 0.6,V
